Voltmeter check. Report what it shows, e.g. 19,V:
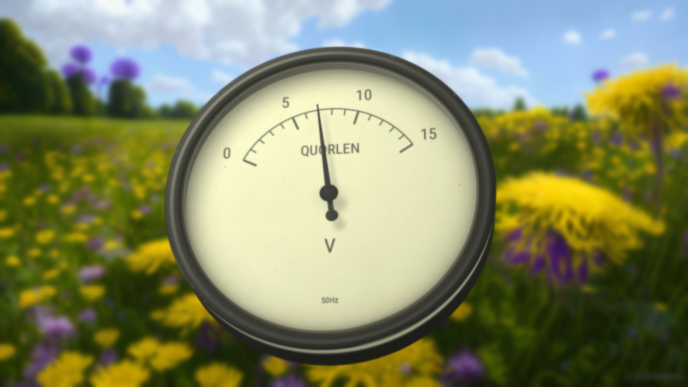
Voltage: 7,V
